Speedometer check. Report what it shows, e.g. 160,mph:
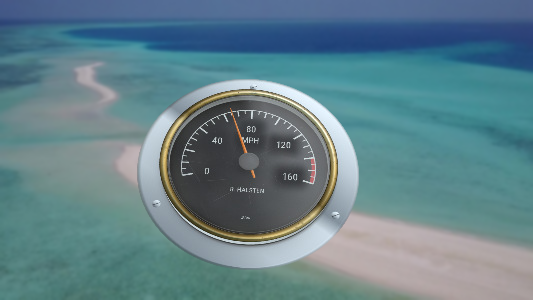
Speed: 65,mph
